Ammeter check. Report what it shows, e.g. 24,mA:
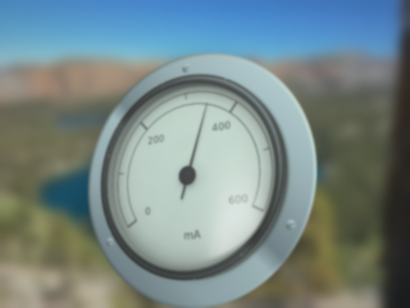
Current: 350,mA
